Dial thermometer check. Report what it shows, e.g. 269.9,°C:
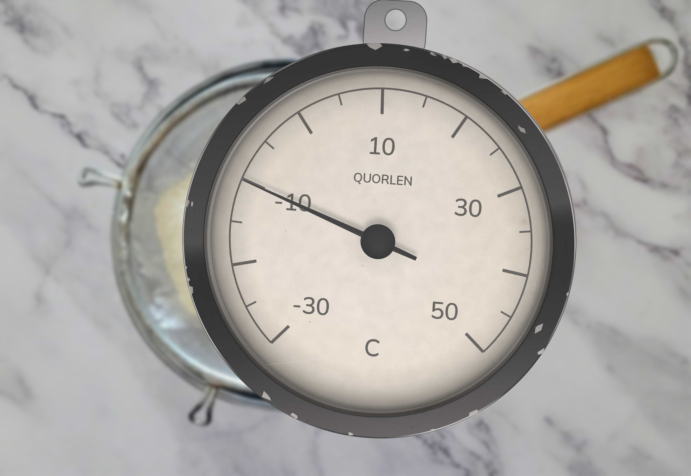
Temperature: -10,°C
